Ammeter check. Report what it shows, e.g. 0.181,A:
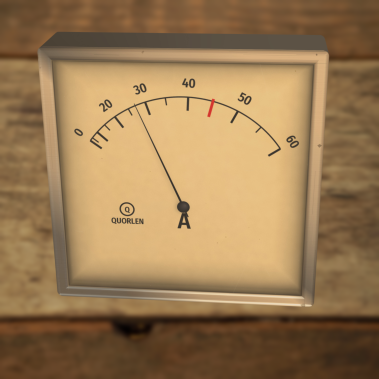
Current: 27.5,A
